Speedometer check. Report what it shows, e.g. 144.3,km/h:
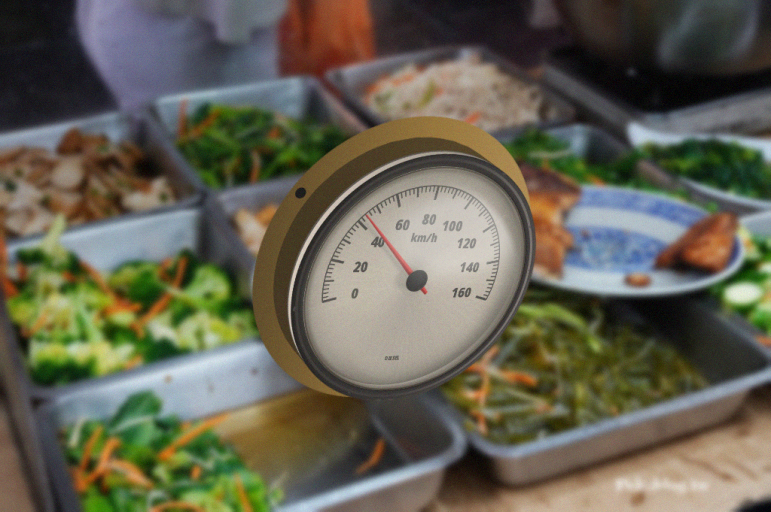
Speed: 44,km/h
